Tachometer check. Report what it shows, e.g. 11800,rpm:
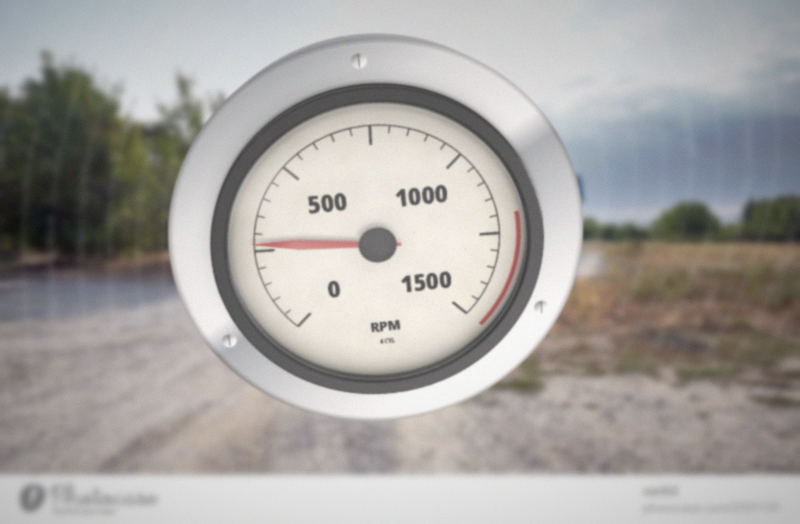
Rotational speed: 275,rpm
